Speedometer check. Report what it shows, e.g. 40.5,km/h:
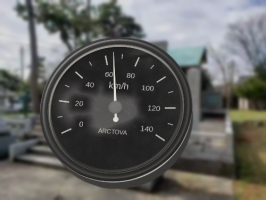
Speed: 65,km/h
